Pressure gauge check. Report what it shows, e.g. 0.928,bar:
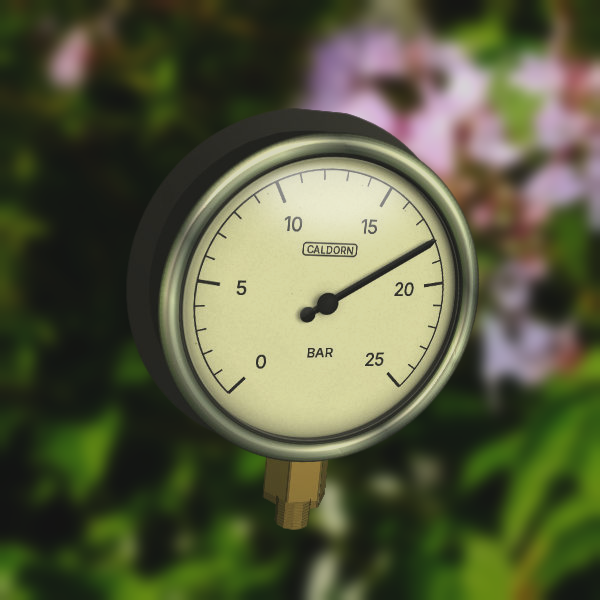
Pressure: 18,bar
